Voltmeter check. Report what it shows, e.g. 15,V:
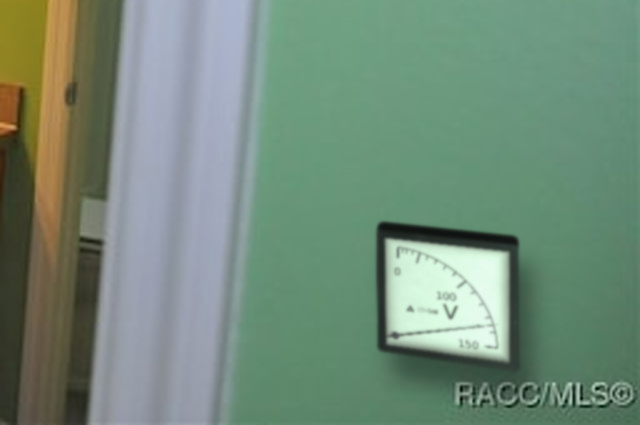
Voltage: 135,V
